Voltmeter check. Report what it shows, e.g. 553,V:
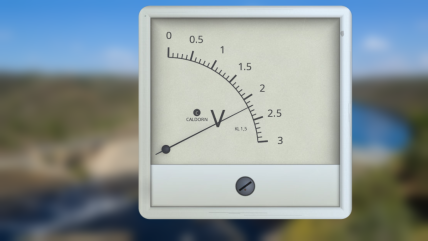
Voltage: 2.2,V
